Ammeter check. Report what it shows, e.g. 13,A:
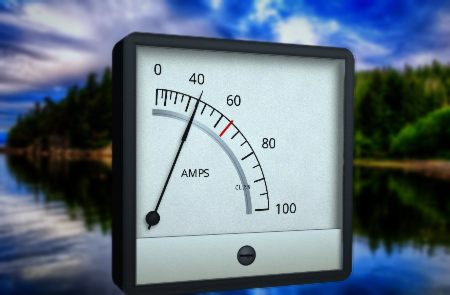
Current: 45,A
